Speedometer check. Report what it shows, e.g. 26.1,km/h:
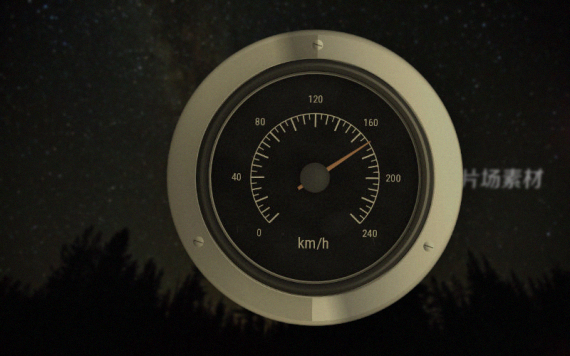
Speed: 170,km/h
